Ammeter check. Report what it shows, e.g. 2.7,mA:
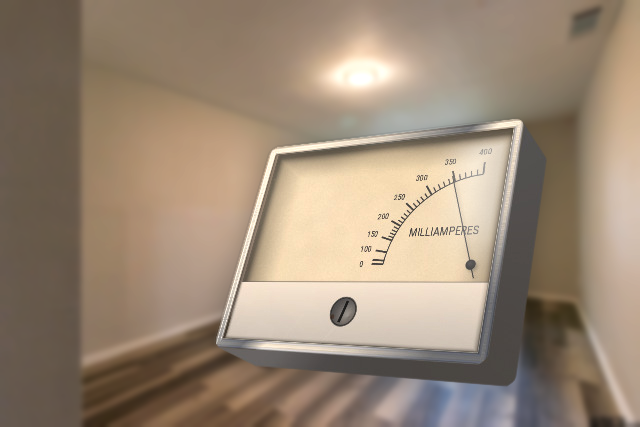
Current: 350,mA
